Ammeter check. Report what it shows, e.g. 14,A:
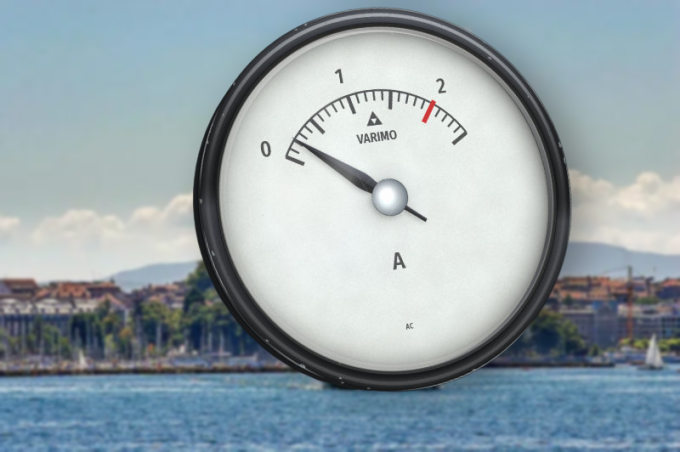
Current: 0.2,A
